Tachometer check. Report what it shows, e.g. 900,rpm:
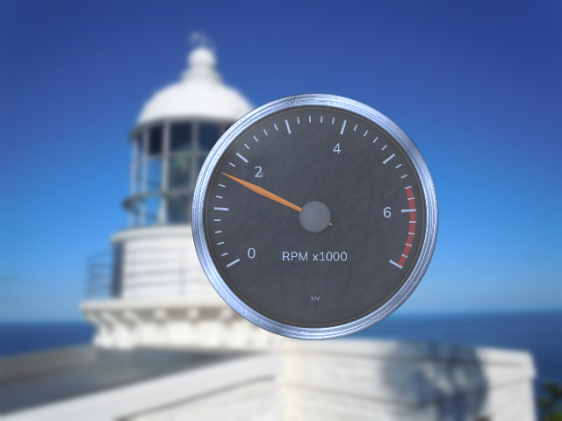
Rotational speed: 1600,rpm
